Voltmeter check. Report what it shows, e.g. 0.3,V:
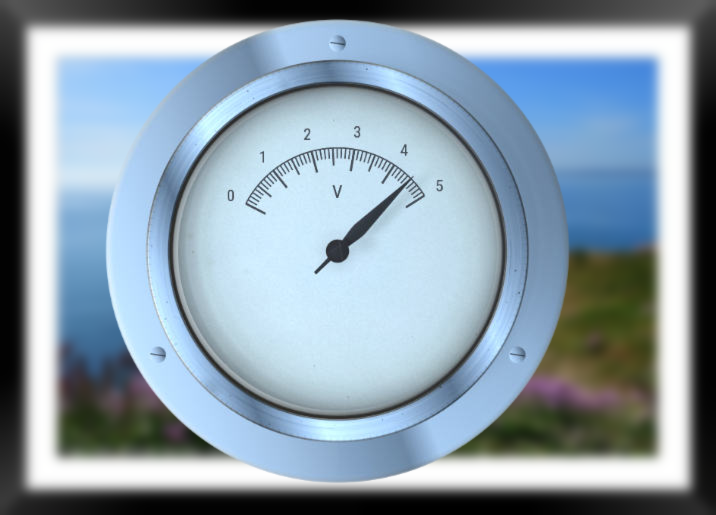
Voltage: 4.5,V
